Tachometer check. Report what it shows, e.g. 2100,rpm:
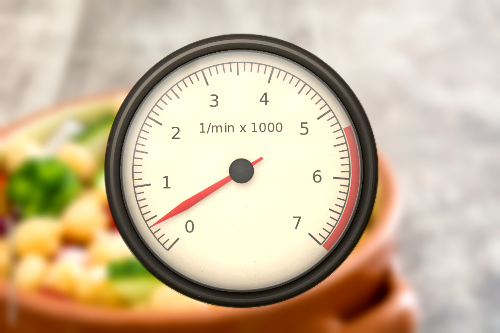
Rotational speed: 400,rpm
